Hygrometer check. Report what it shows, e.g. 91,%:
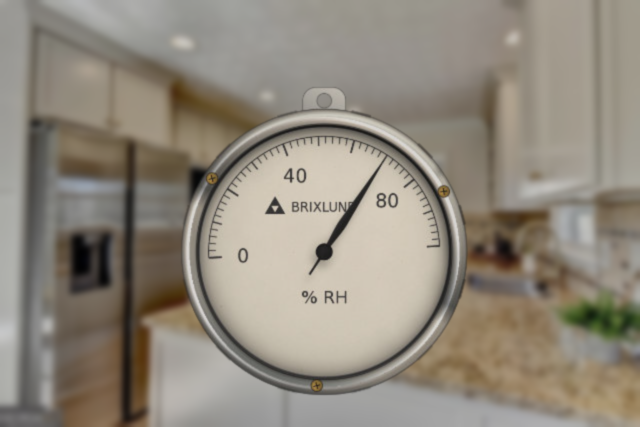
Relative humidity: 70,%
